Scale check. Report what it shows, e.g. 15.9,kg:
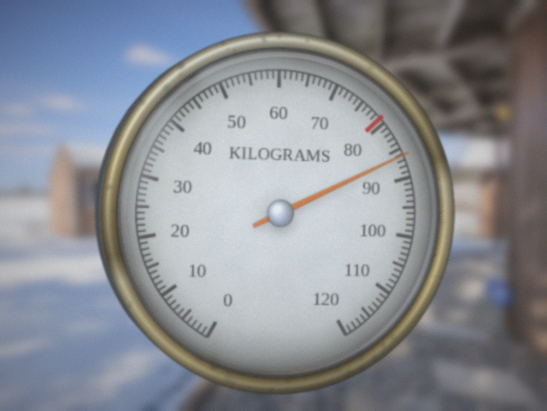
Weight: 86,kg
